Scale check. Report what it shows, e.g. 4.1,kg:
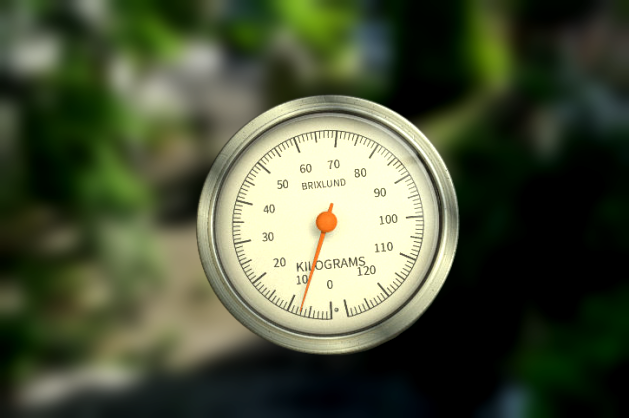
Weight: 7,kg
